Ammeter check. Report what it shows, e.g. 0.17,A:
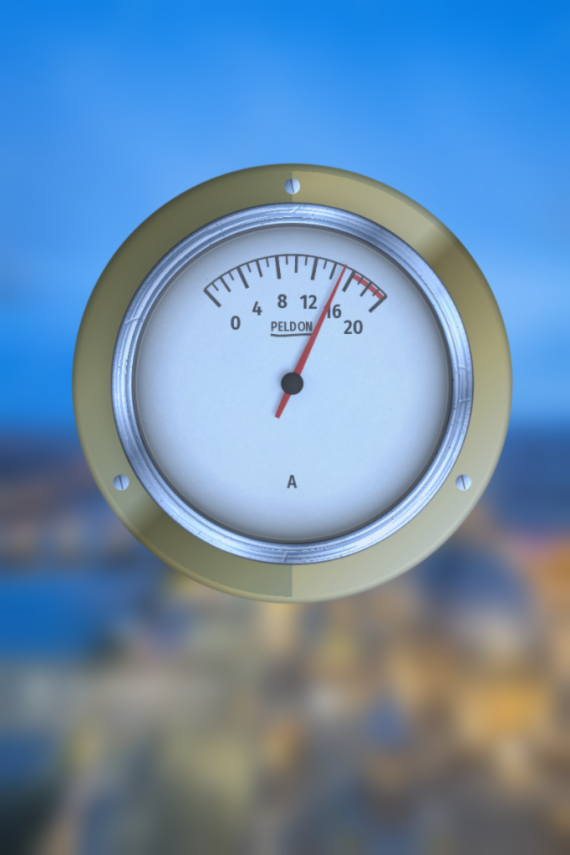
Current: 15,A
